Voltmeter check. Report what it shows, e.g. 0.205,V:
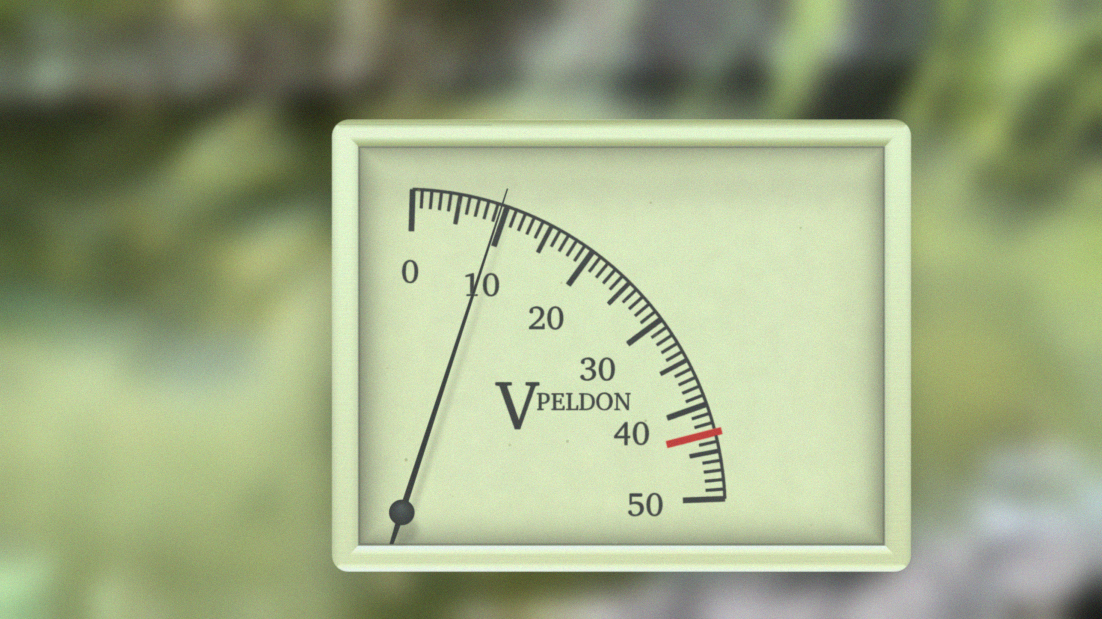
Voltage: 9.5,V
